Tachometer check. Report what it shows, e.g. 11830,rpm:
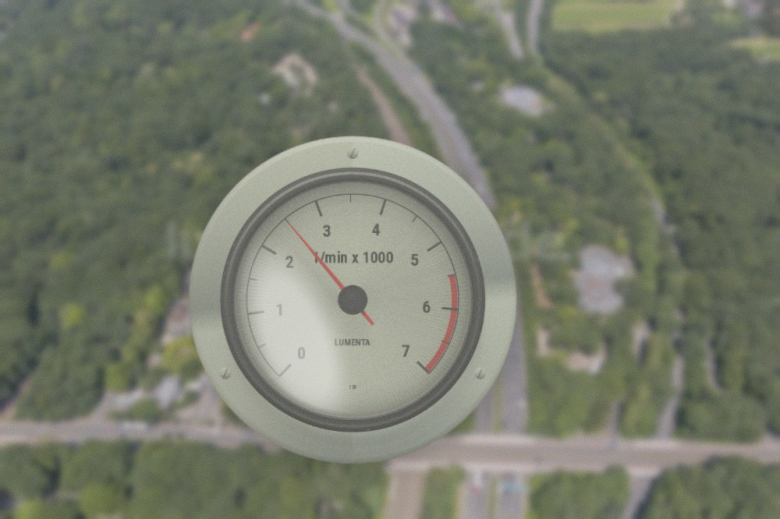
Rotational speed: 2500,rpm
